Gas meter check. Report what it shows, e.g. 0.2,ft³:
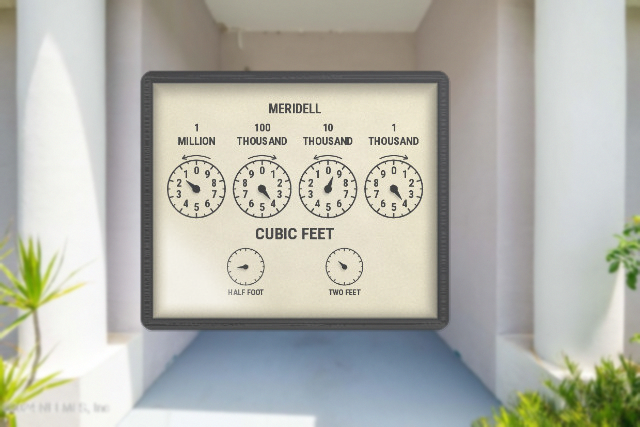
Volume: 139400,ft³
